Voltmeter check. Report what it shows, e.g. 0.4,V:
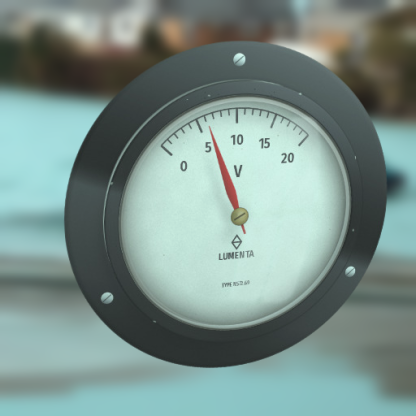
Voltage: 6,V
